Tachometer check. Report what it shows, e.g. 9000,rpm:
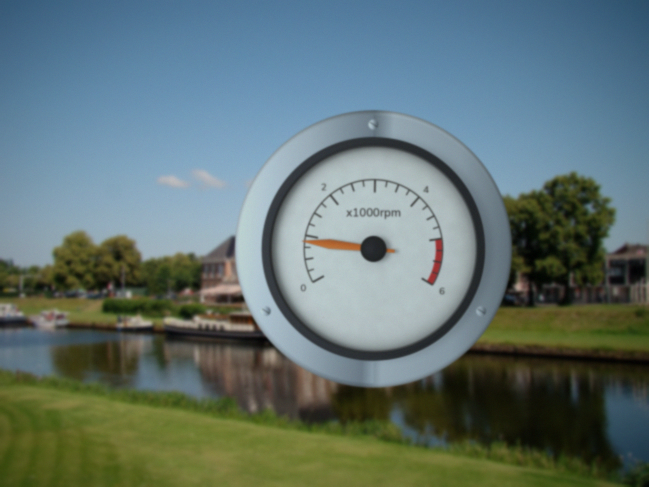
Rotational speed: 875,rpm
